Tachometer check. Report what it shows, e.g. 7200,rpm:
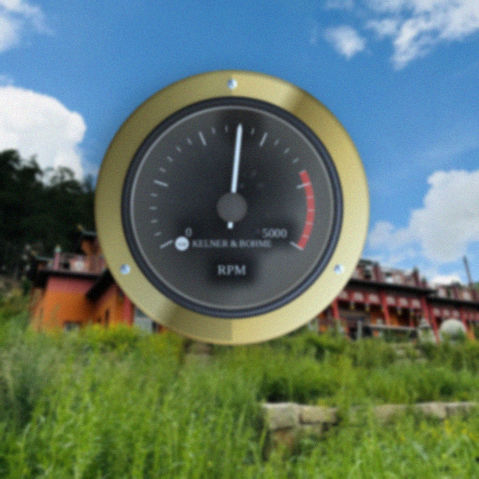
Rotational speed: 2600,rpm
